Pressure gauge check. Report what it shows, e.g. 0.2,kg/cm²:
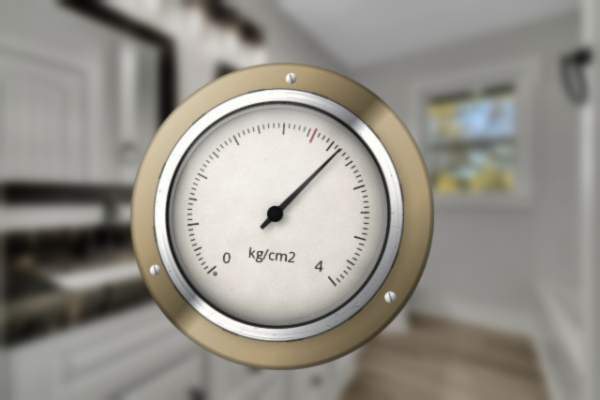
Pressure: 2.6,kg/cm²
